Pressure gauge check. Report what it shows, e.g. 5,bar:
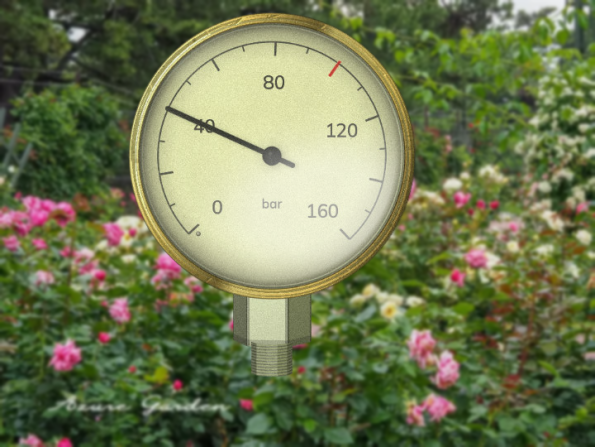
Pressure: 40,bar
